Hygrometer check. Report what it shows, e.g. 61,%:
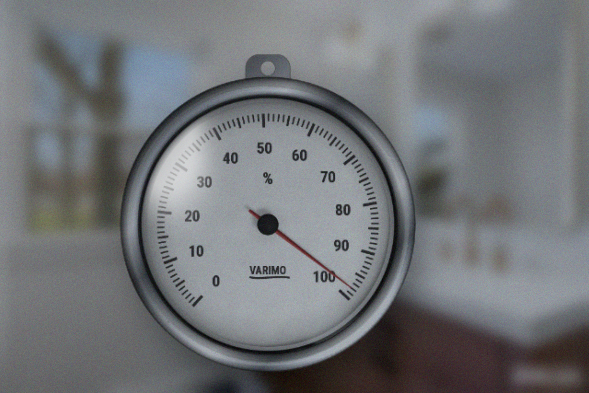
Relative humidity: 98,%
